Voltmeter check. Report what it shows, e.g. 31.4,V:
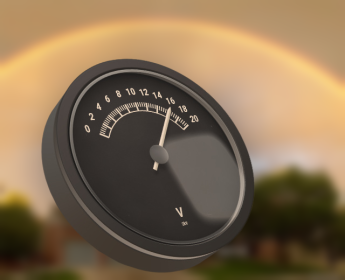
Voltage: 16,V
